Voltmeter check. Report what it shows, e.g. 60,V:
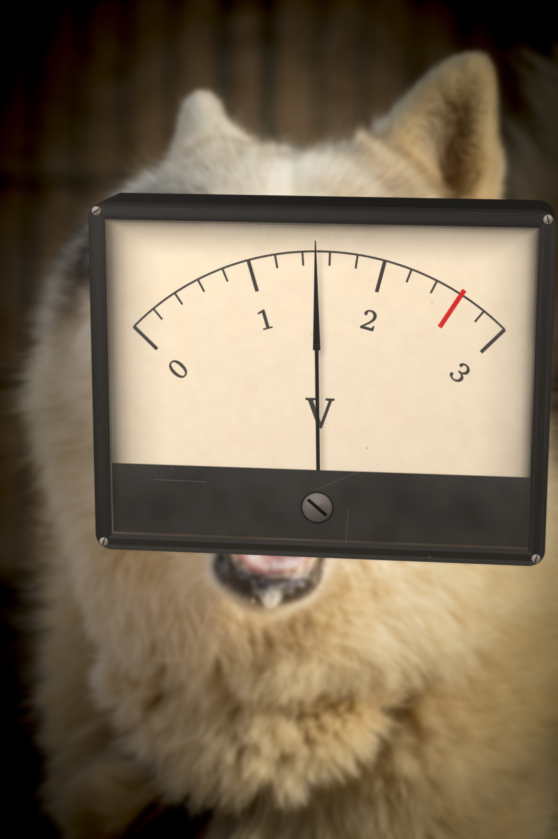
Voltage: 1.5,V
